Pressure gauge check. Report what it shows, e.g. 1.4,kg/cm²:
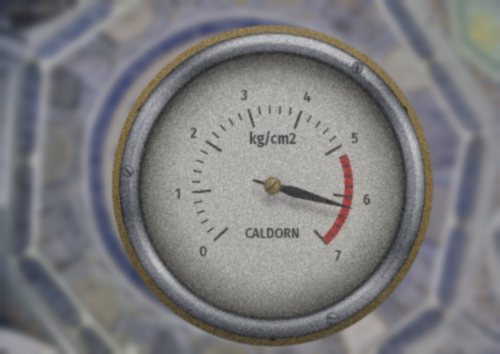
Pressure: 6.2,kg/cm²
